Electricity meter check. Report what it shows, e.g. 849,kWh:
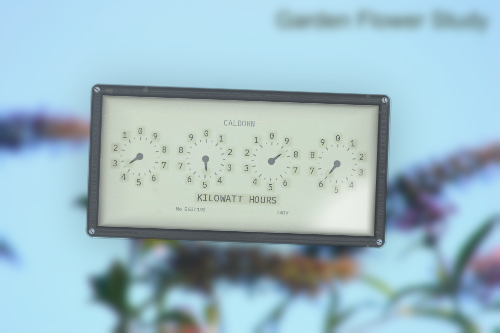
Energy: 3486,kWh
